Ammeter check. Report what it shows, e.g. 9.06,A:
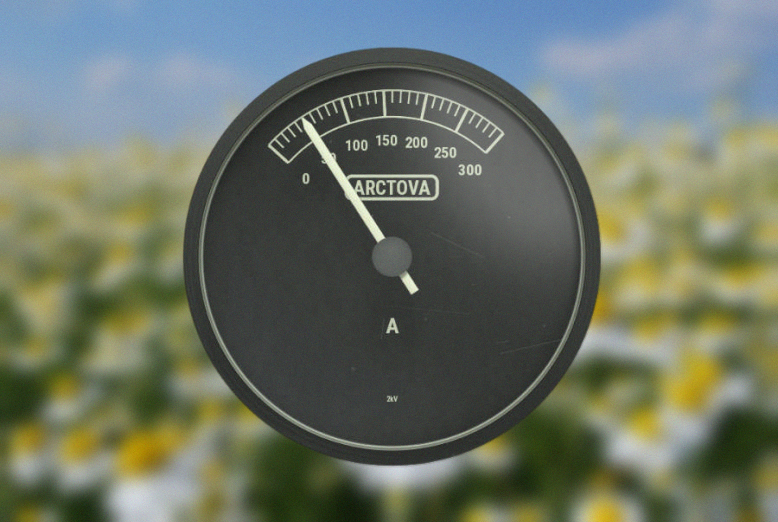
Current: 50,A
